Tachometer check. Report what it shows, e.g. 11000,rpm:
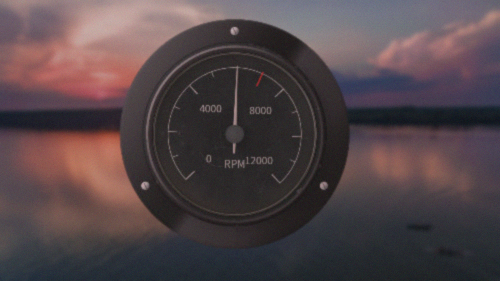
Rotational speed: 6000,rpm
